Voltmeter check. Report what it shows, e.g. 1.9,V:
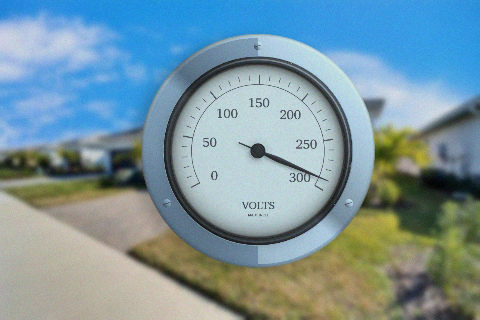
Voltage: 290,V
